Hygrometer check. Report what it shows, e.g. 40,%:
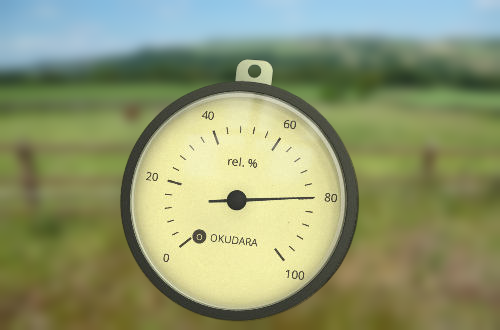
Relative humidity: 80,%
